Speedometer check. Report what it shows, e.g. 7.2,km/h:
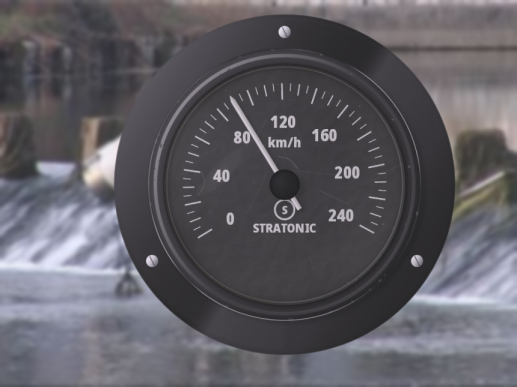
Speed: 90,km/h
